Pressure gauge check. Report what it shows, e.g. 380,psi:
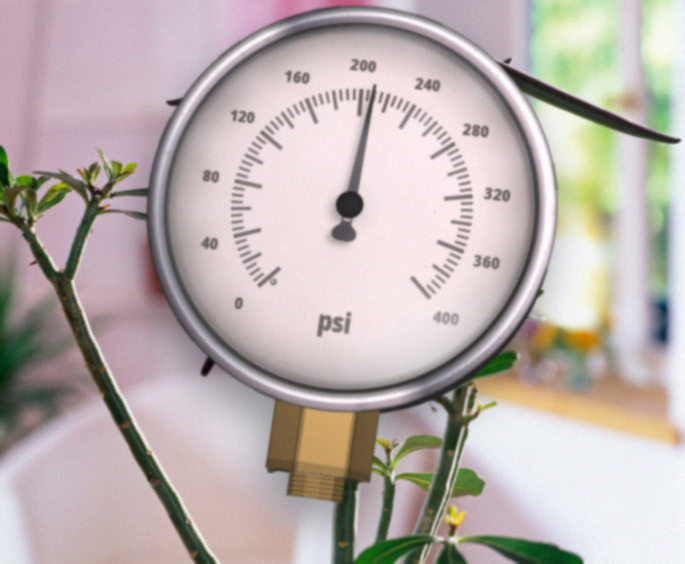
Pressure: 210,psi
